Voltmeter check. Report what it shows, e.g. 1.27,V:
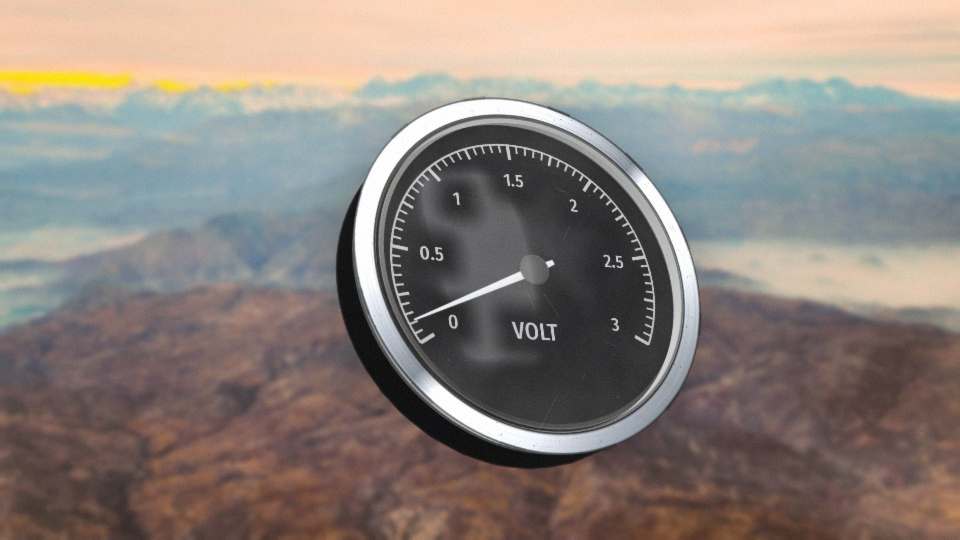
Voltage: 0.1,V
